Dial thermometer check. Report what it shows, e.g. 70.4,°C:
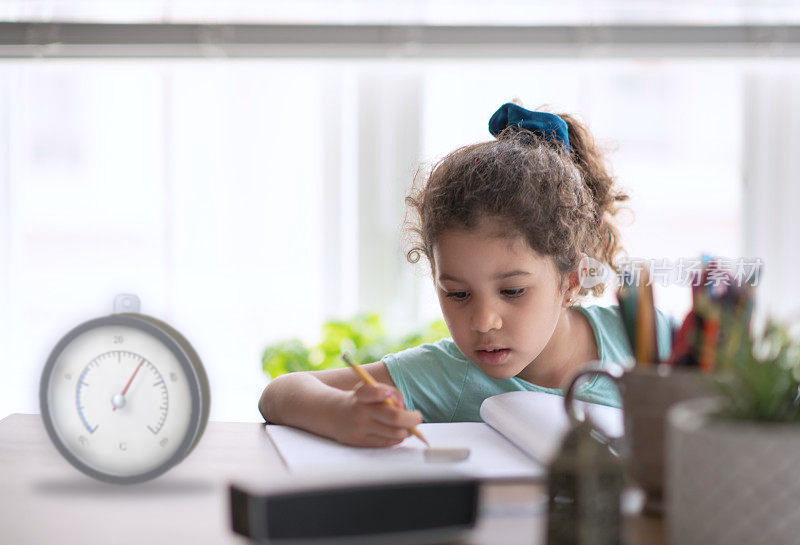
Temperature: 30,°C
